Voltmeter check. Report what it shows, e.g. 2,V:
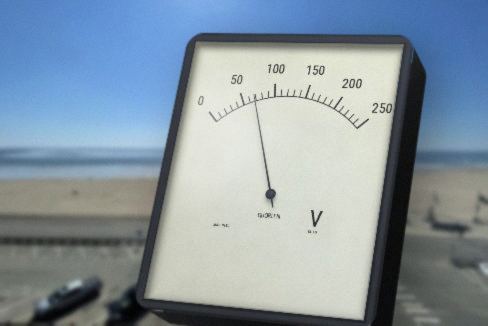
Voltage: 70,V
